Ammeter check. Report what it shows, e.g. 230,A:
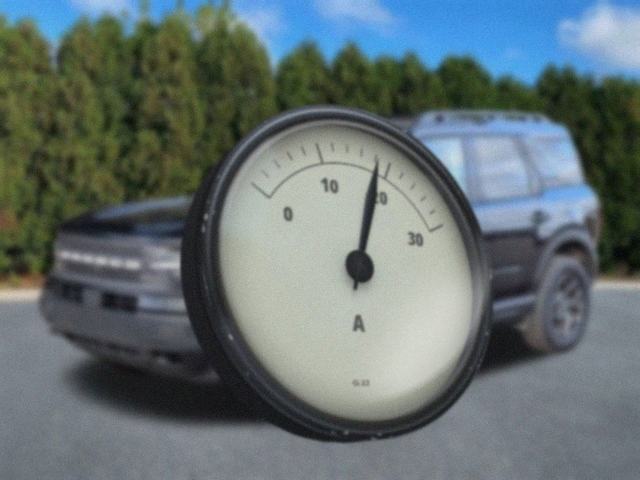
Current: 18,A
